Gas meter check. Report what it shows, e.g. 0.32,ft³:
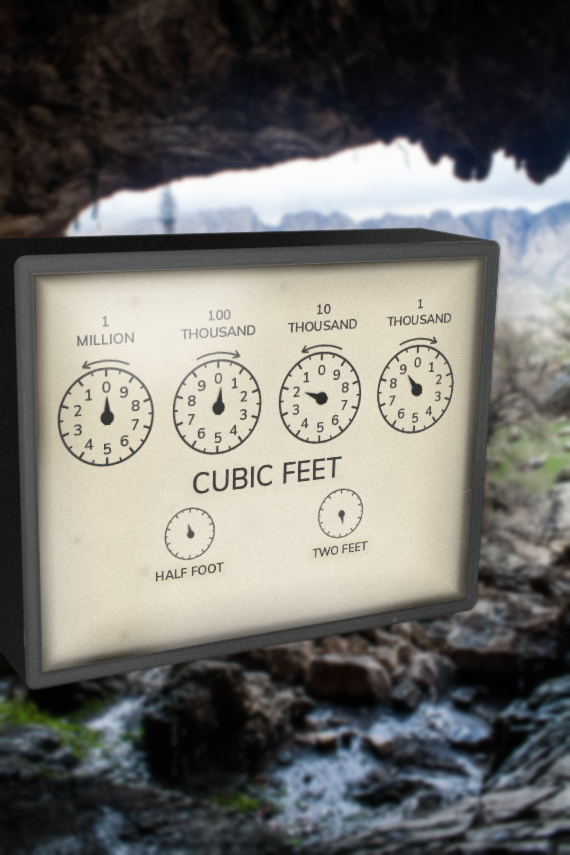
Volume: 1900,ft³
